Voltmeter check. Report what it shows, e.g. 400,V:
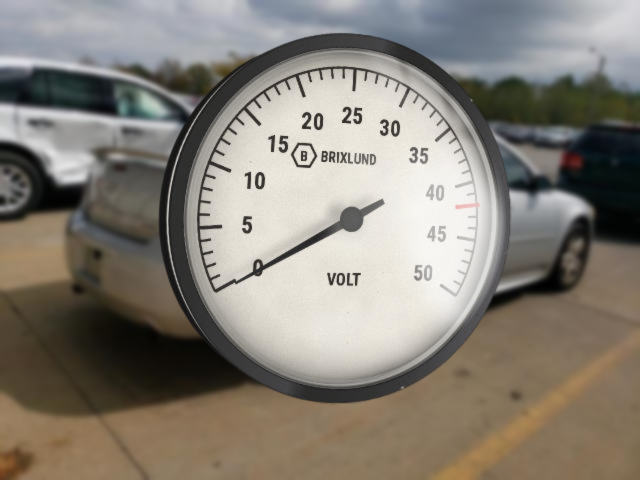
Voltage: 0,V
